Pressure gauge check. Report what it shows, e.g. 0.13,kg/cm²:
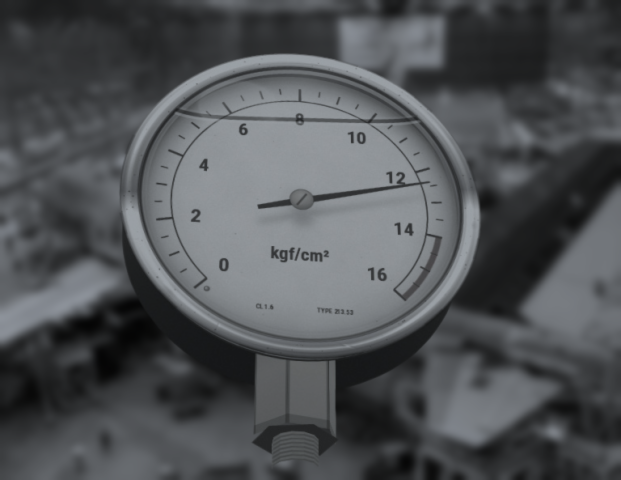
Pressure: 12.5,kg/cm²
